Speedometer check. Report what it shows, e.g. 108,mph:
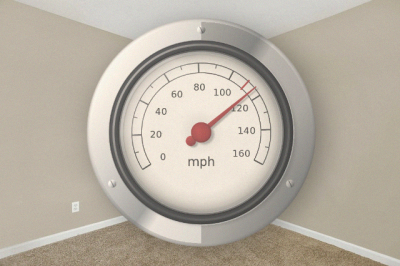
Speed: 115,mph
